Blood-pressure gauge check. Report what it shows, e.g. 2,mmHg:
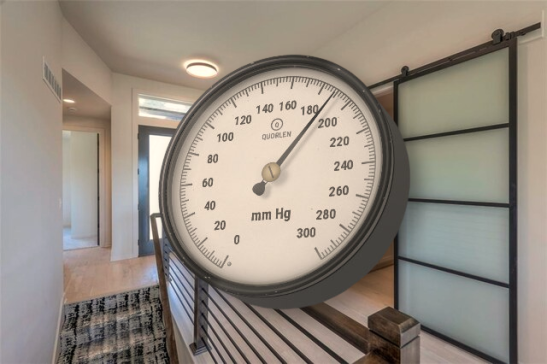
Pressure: 190,mmHg
